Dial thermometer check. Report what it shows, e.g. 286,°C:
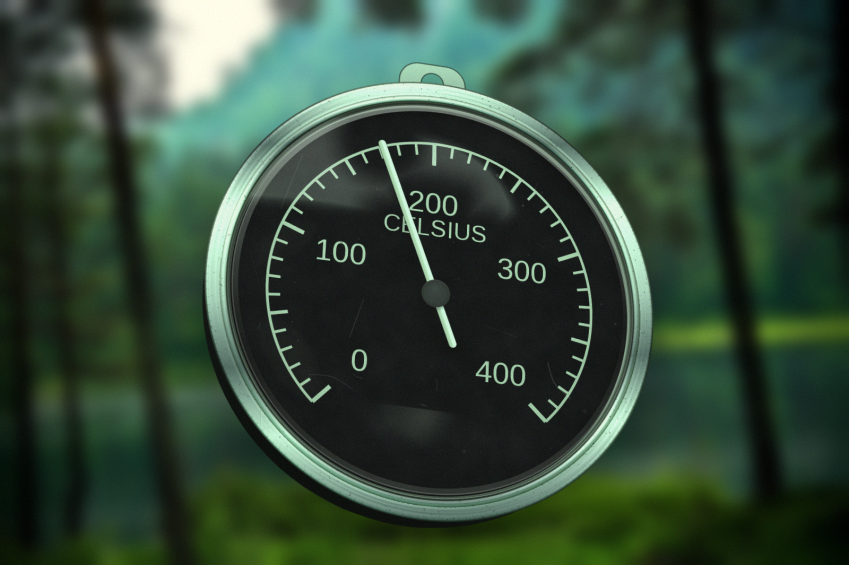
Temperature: 170,°C
